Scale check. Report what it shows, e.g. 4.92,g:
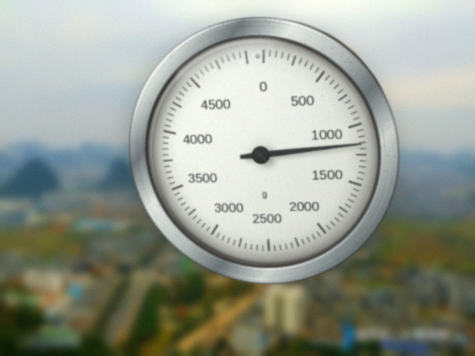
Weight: 1150,g
